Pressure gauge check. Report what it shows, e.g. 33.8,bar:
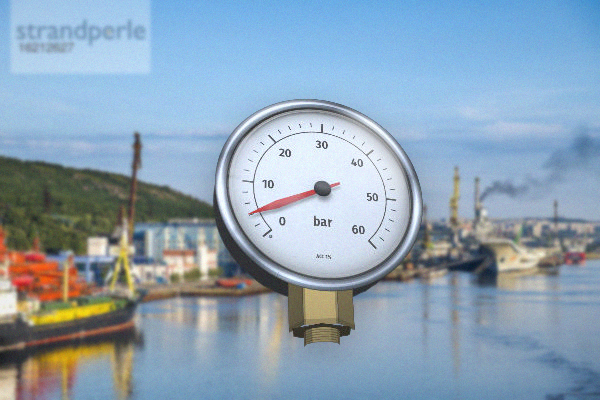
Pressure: 4,bar
